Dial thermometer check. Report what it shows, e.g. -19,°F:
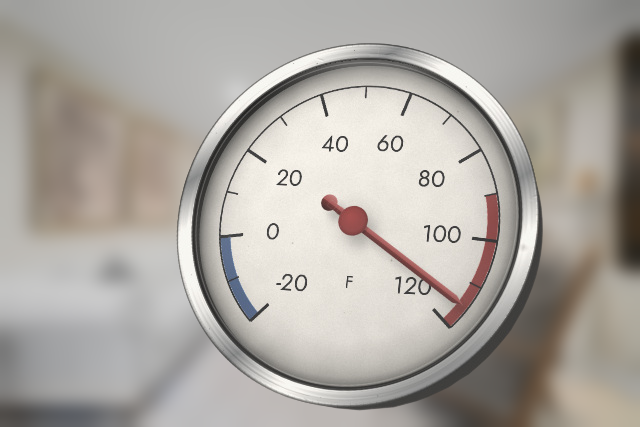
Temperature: 115,°F
